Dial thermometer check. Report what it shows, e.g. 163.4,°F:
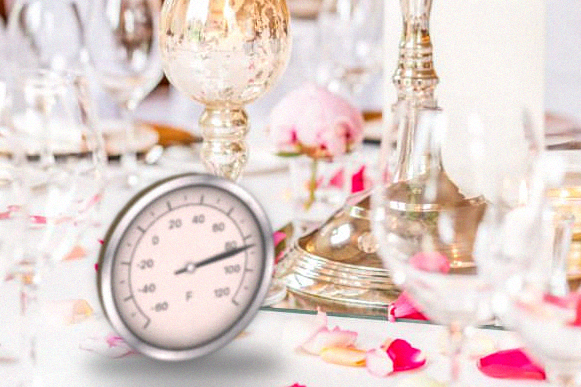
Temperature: 85,°F
